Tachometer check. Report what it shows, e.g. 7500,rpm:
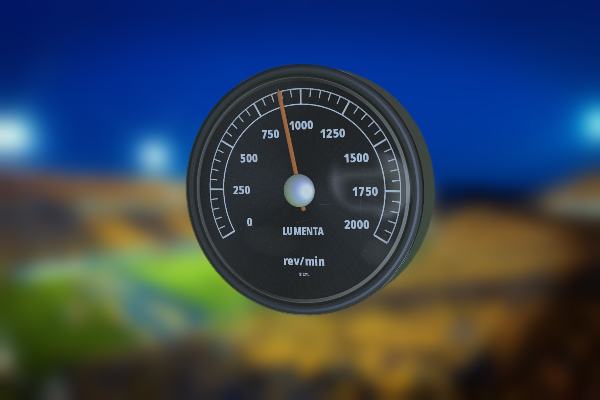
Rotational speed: 900,rpm
